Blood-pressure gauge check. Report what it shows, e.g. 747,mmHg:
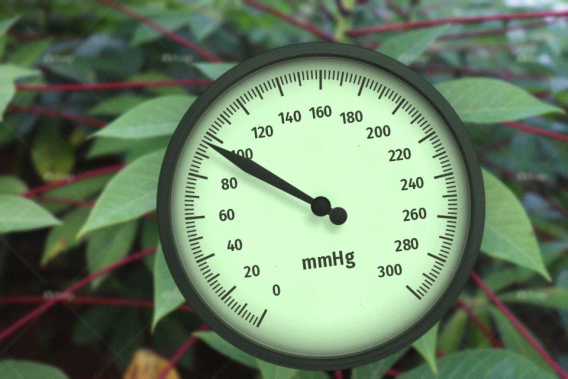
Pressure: 96,mmHg
